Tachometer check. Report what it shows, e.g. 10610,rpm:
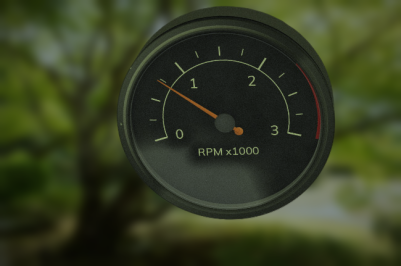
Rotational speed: 750,rpm
